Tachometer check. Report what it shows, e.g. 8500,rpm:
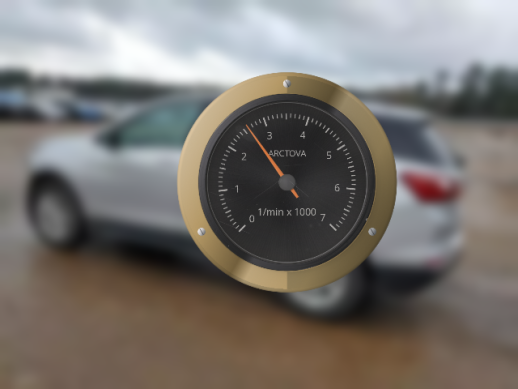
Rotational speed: 2600,rpm
